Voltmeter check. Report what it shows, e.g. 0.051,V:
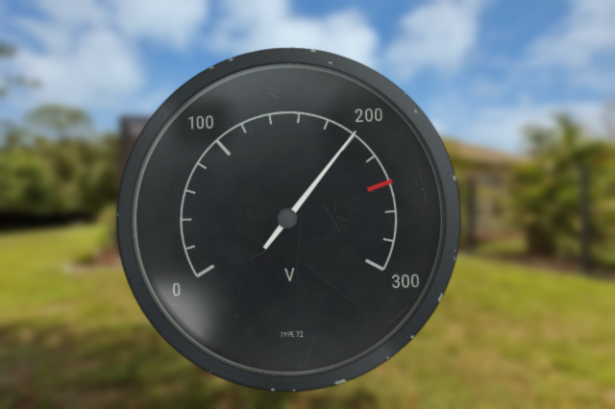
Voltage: 200,V
